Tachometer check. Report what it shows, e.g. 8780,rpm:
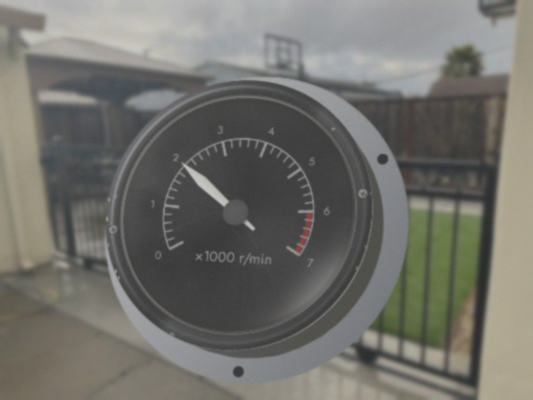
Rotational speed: 2000,rpm
